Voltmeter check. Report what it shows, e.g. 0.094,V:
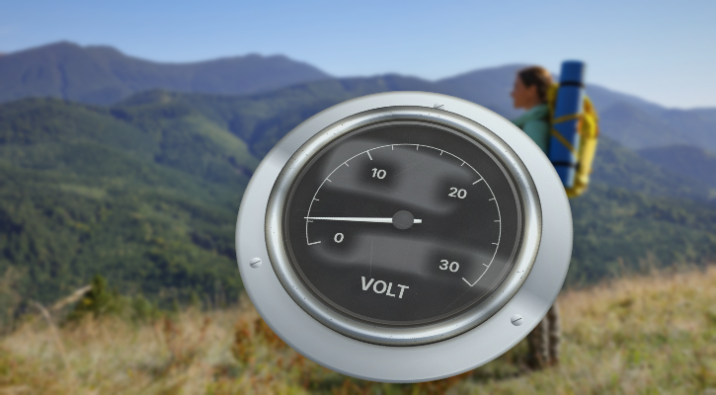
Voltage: 2,V
